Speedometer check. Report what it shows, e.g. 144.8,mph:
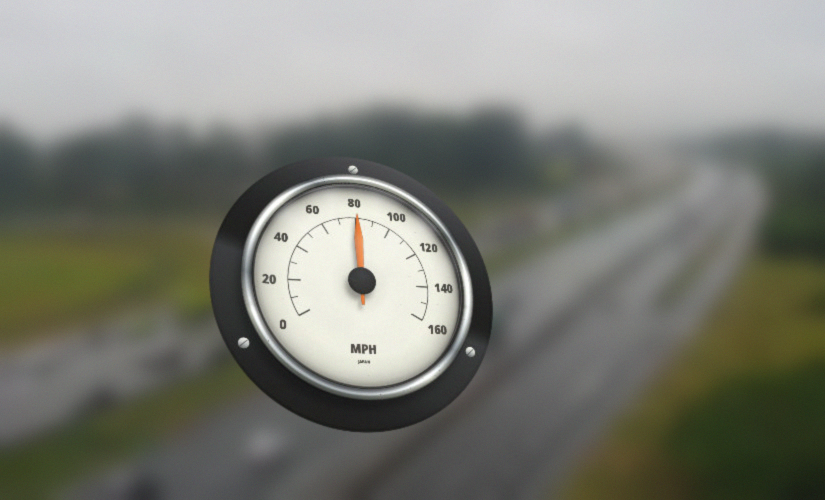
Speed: 80,mph
